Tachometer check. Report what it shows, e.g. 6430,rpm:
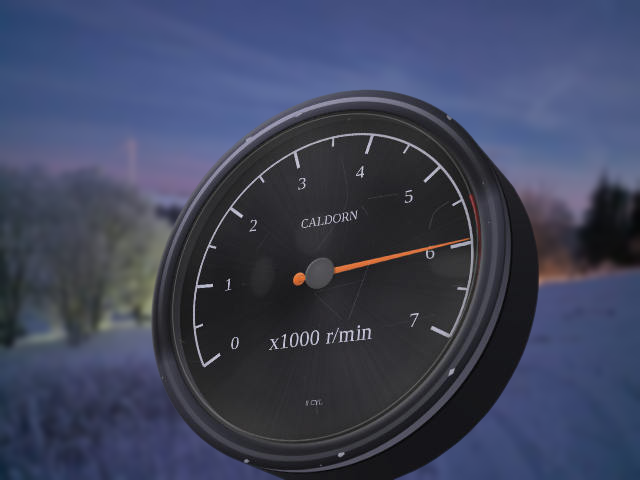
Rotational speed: 6000,rpm
